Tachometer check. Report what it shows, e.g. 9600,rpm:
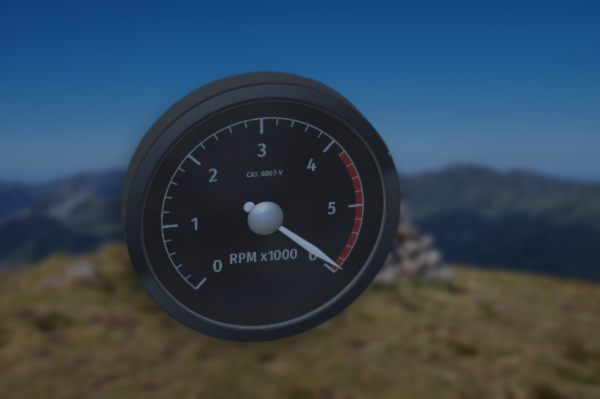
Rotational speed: 5900,rpm
